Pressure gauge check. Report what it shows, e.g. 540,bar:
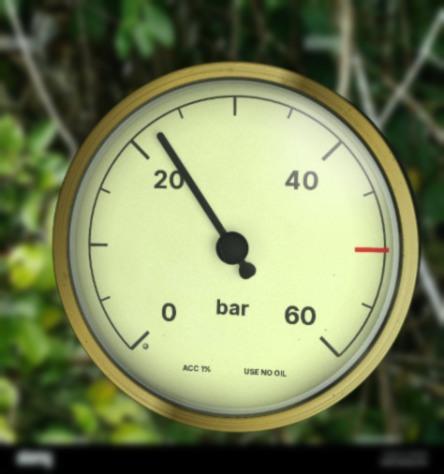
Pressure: 22.5,bar
